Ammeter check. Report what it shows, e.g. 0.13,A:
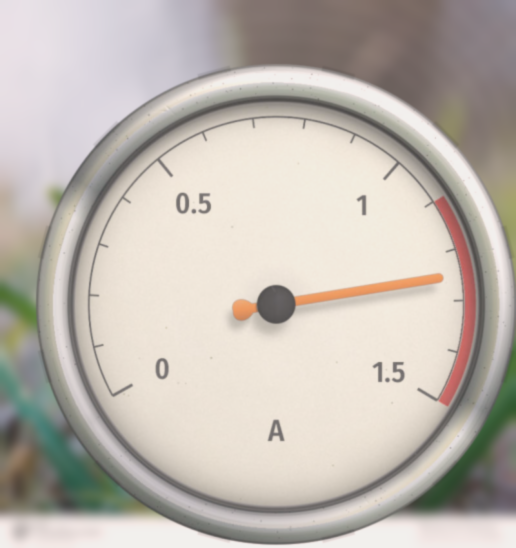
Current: 1.25,A
